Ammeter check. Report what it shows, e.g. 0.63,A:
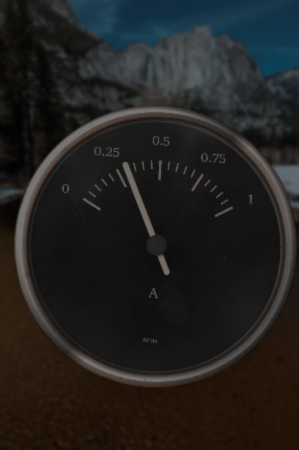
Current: 0.3,A
